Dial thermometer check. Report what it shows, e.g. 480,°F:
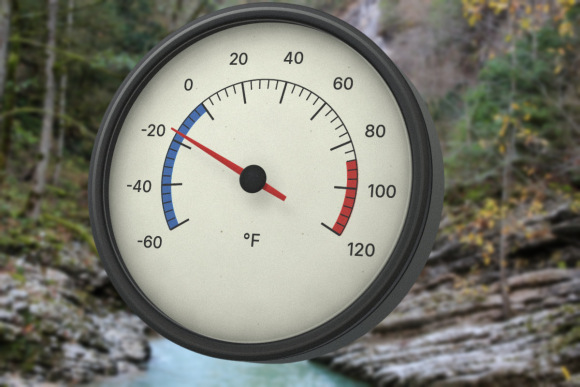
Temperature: -16,°F
